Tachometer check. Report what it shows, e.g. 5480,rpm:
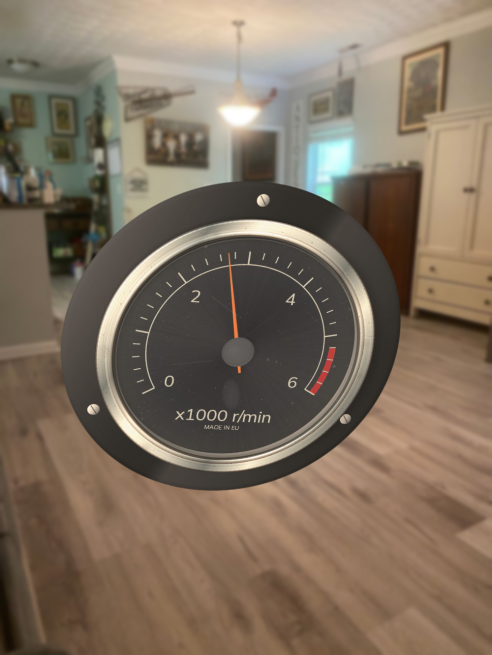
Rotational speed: 2700,rpm
